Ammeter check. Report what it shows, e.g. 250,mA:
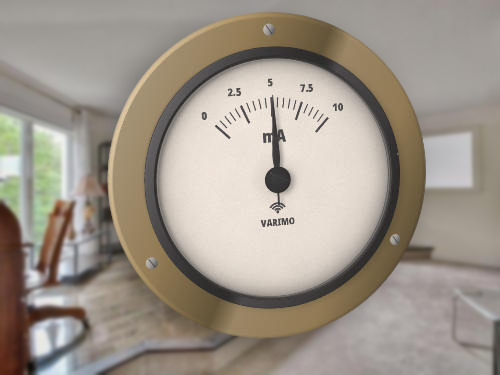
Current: 5,mA
